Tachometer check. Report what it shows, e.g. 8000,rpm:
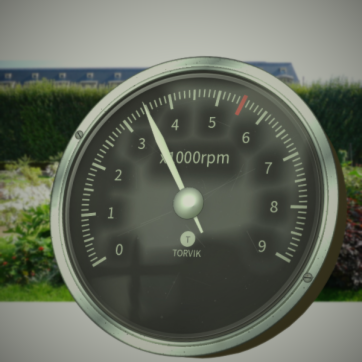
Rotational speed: 3500,rpm
